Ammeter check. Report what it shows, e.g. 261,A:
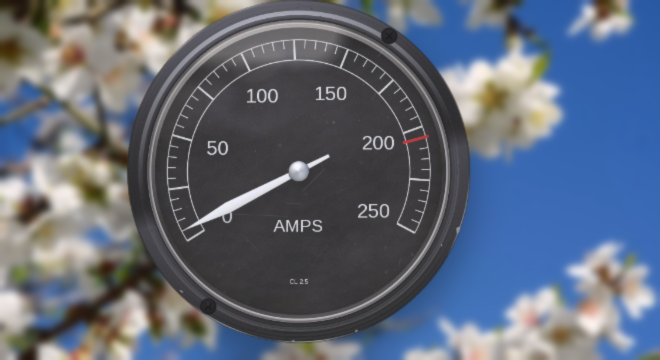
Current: 5,A
